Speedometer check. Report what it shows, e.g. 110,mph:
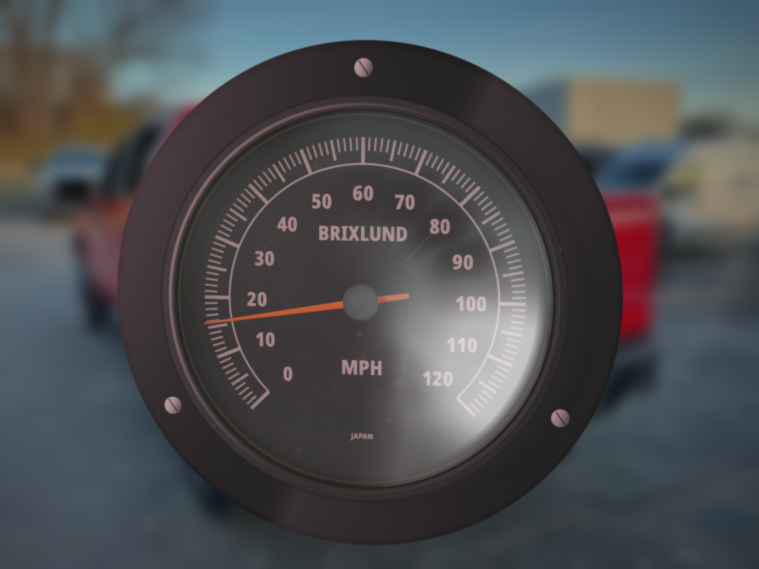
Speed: 16,mph
